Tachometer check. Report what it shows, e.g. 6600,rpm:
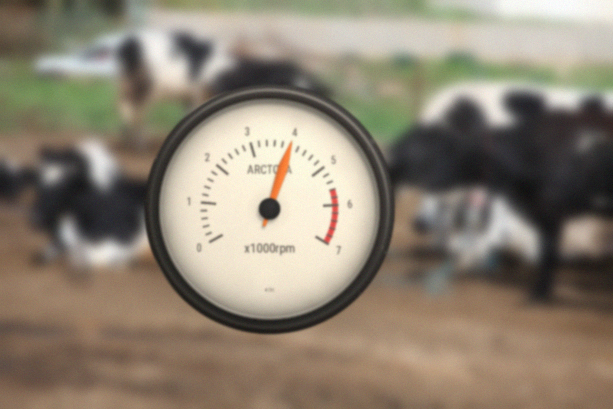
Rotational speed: 4000,rpm
